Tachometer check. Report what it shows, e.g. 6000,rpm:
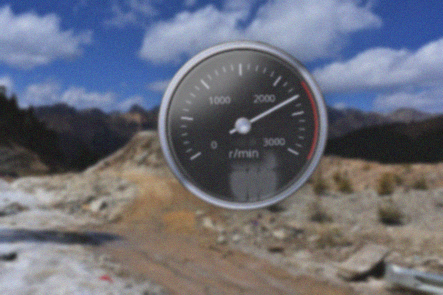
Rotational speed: 2300,rpm
